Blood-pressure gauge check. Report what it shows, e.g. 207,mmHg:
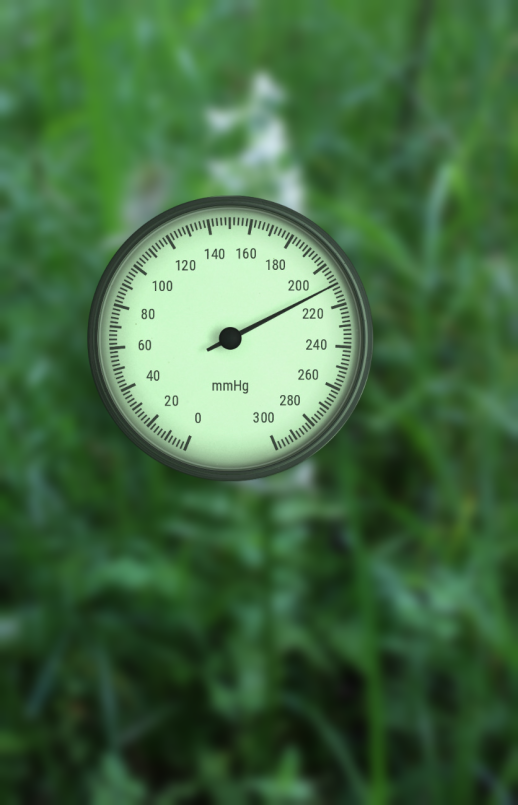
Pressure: 210,mmHg
